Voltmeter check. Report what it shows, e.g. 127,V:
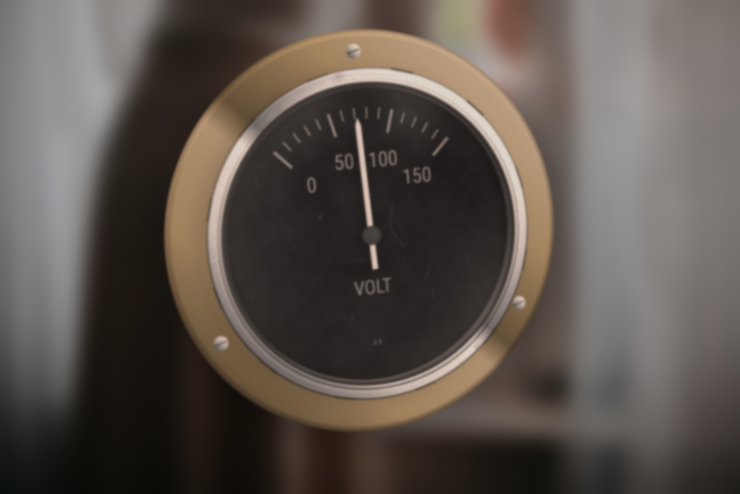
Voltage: 70,V
